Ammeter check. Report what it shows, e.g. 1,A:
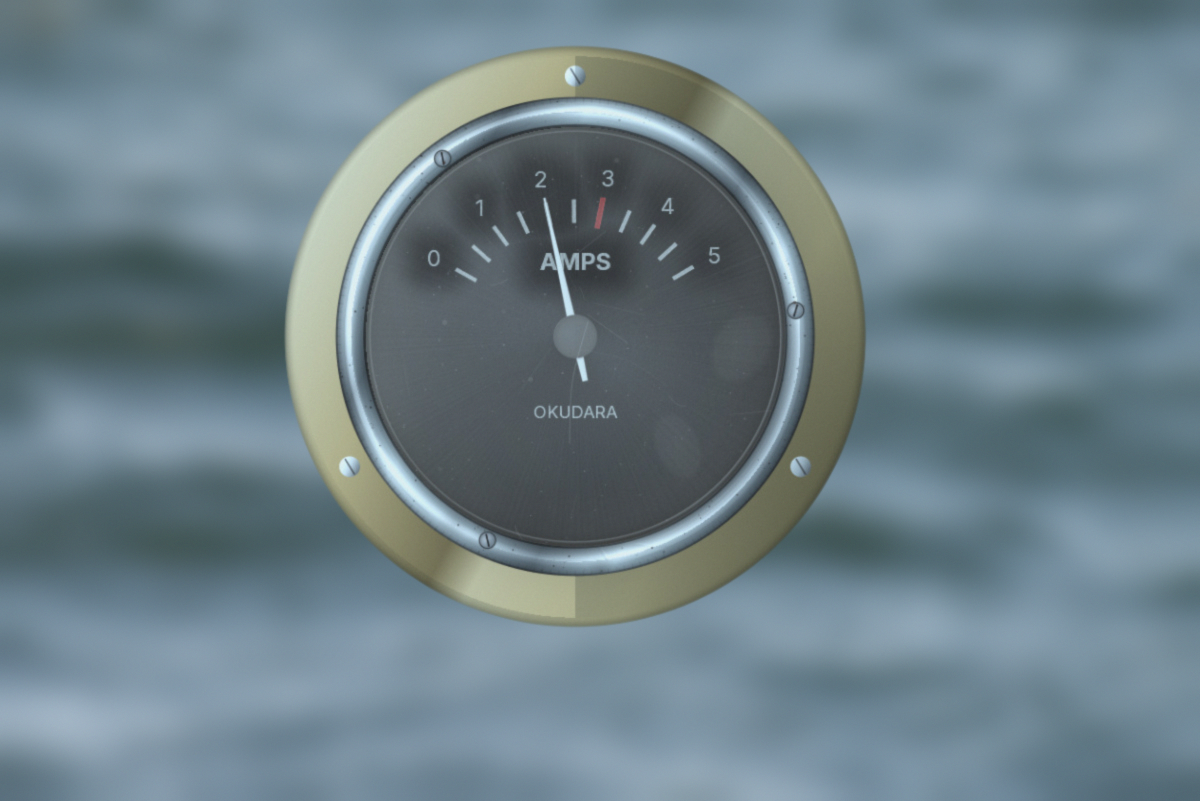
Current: 2,A
